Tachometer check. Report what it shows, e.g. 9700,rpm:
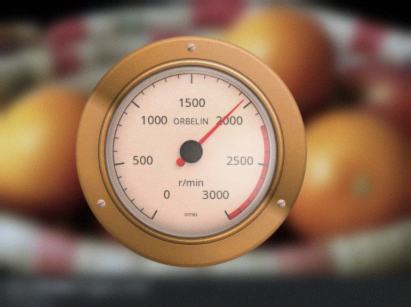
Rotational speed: 1950,rpm
